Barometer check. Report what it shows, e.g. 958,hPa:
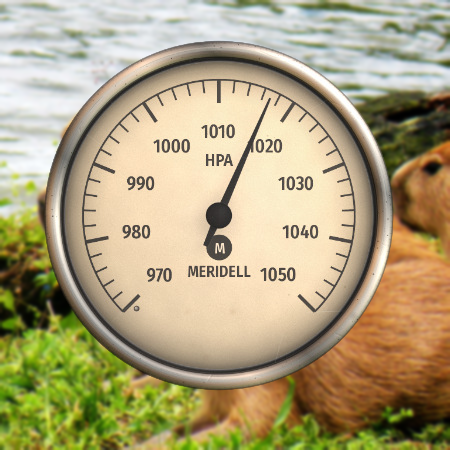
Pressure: 1017,hPa
